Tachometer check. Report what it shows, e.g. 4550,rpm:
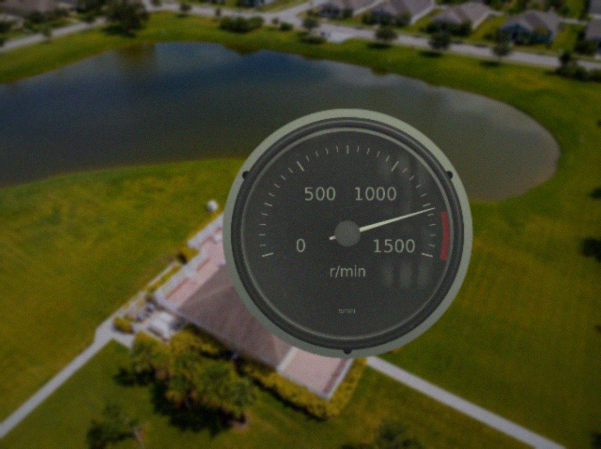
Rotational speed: 1275,rpm
